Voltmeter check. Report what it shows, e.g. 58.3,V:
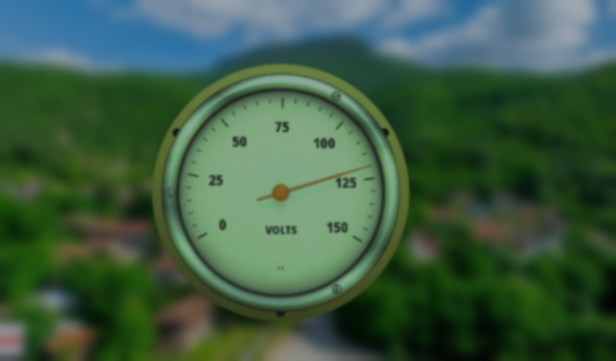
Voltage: 120,V
